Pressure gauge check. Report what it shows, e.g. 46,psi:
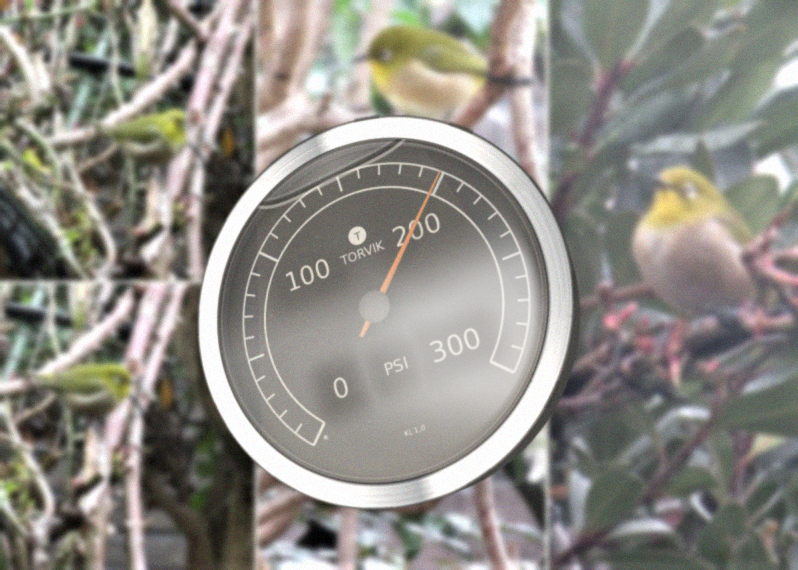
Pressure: 200,psi
